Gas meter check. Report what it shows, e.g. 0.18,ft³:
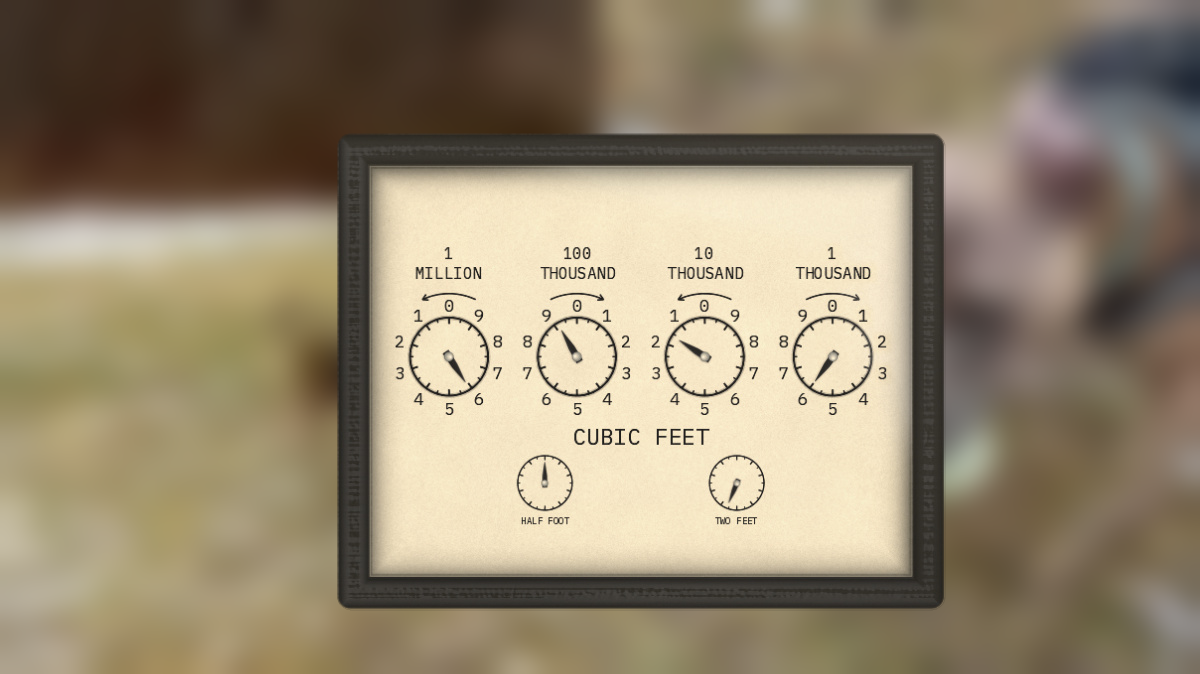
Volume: 591600,ft³
